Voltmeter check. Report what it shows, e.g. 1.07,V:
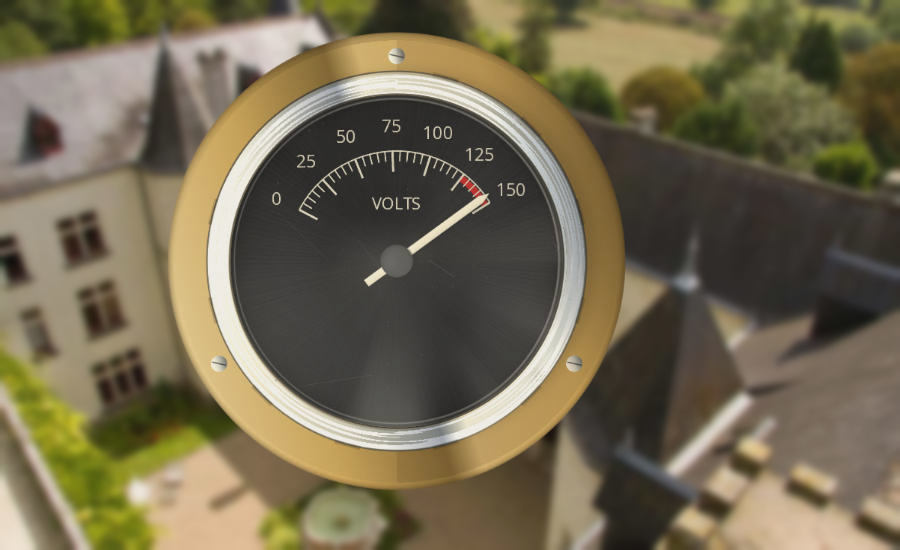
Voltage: 145,V
